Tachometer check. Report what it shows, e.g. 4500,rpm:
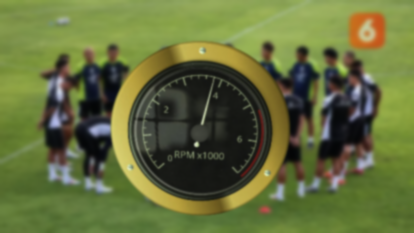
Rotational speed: 3800,rpm
